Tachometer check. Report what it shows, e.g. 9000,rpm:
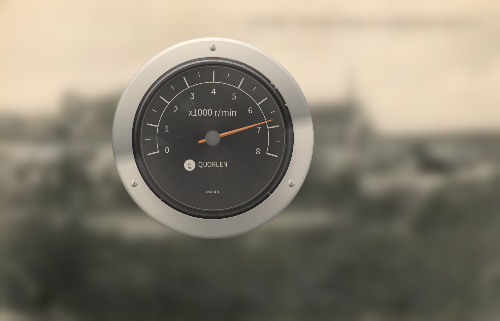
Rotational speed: 6750,rpm
